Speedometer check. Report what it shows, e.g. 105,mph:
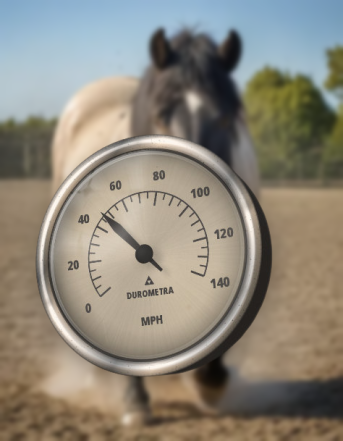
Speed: 47.5,mph
